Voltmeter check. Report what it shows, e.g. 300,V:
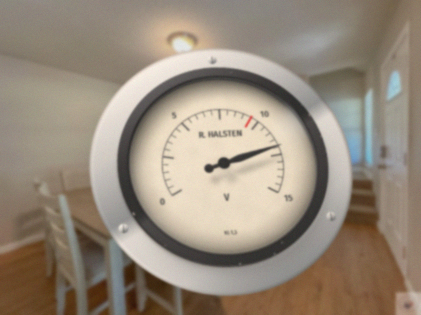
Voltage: 12,V
